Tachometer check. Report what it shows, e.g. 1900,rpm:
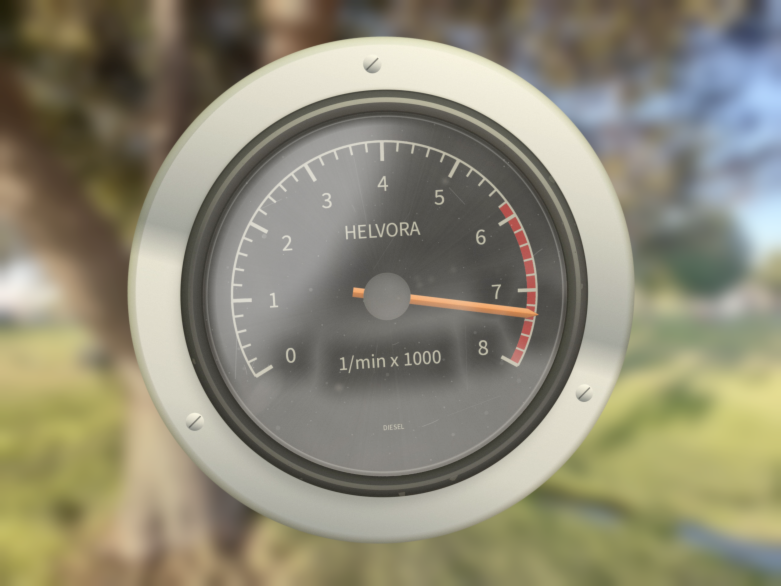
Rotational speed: 7300,rpm
